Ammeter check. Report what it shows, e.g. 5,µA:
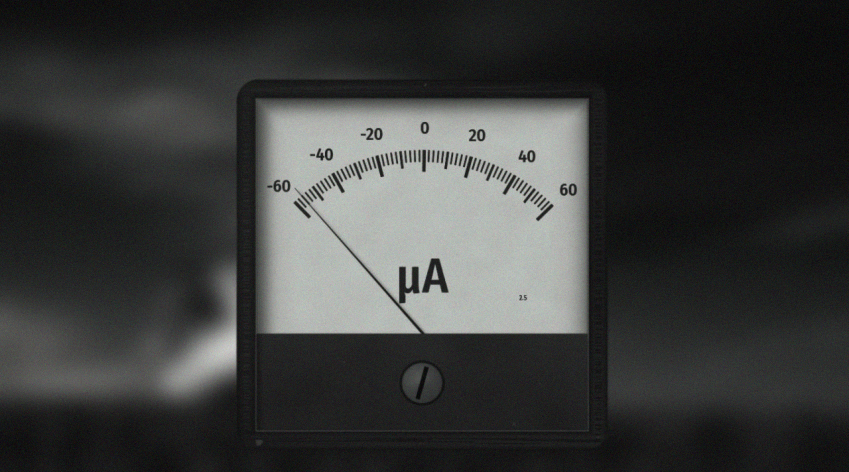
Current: -56,µA
